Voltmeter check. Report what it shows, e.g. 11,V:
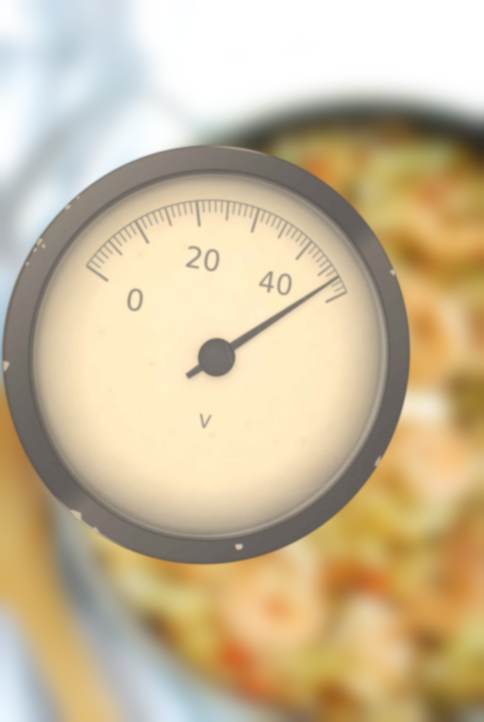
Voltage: 47,V
